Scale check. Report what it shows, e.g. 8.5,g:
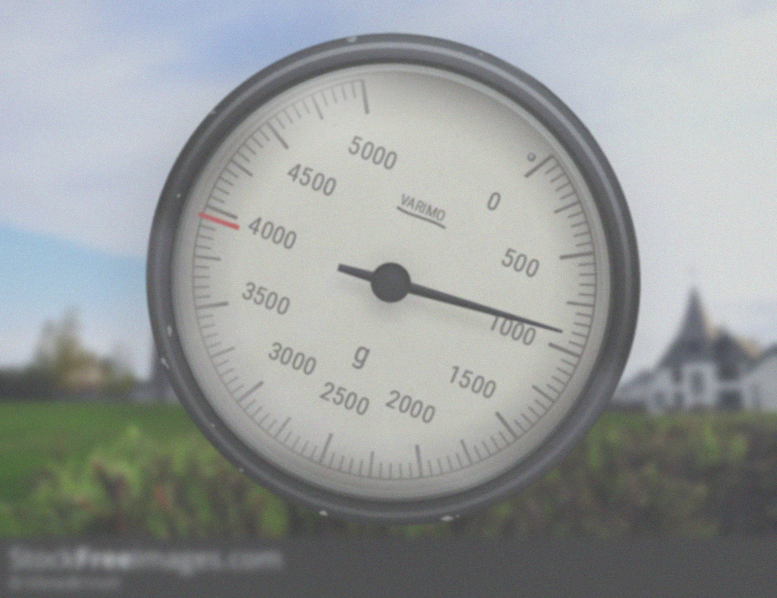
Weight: 900,g
